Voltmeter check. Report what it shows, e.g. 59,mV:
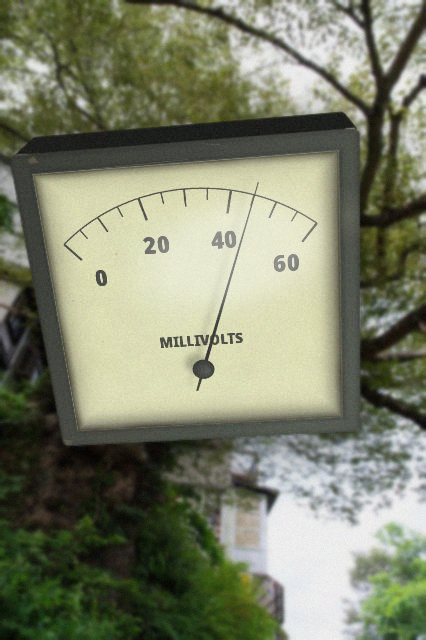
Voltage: 45,mV
